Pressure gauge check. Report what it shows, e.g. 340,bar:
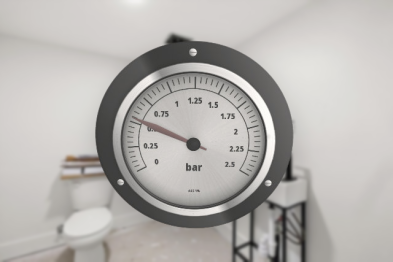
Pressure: 0.55,bar
